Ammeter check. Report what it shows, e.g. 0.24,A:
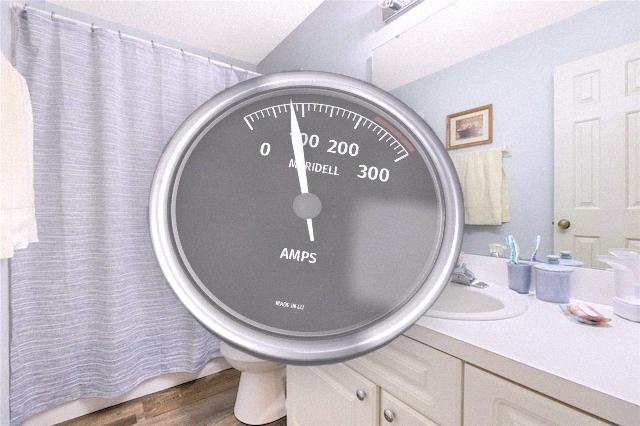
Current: 80,A
